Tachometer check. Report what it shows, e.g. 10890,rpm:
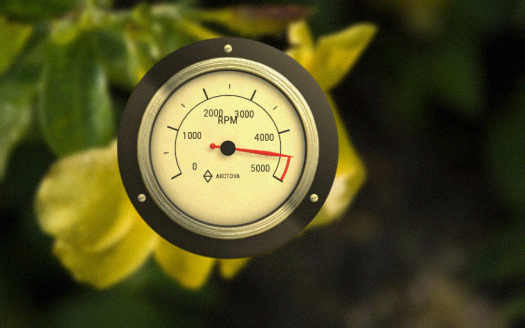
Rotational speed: 4500,rpm
